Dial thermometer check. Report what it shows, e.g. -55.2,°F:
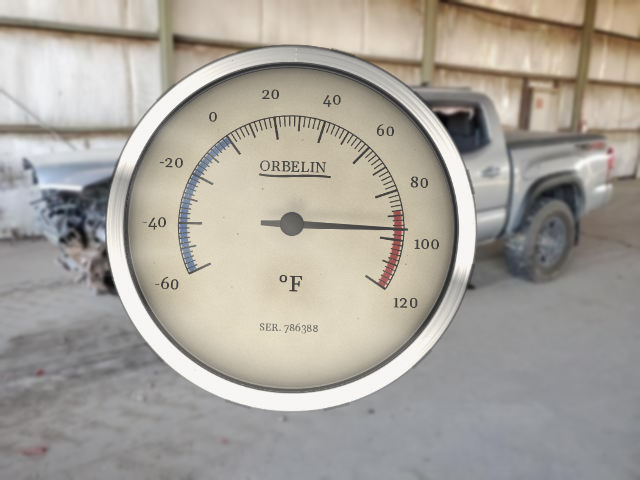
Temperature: 96,°F
